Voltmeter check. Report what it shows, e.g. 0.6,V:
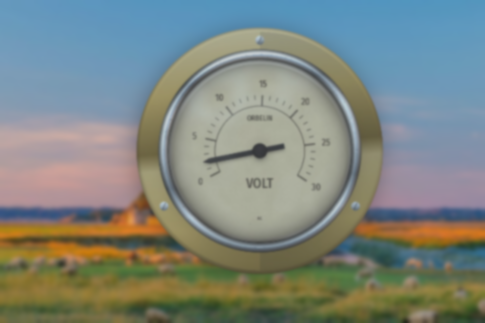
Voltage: 2,V
